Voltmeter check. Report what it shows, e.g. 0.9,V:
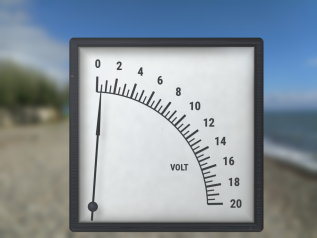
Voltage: 0.5,V
